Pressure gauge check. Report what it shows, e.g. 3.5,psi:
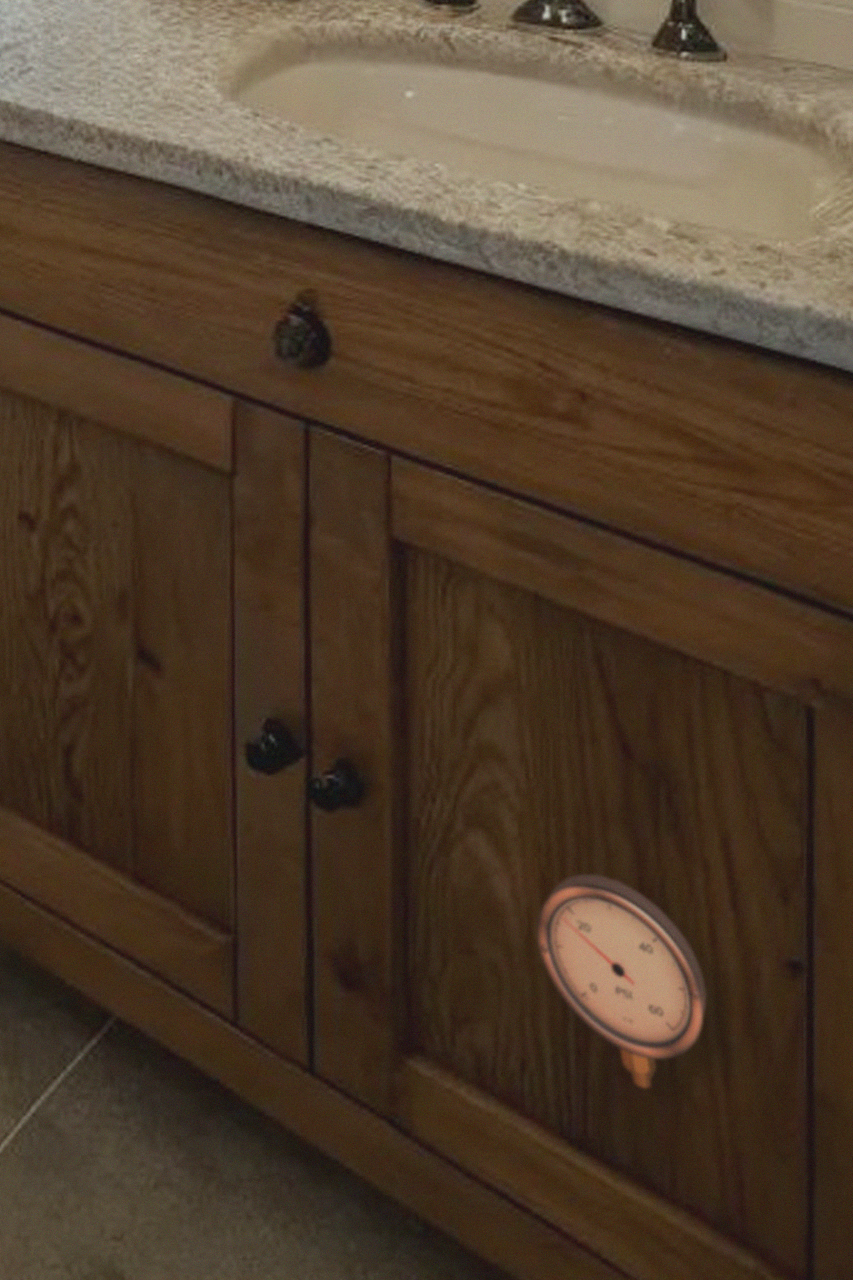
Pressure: 17.5,psi
